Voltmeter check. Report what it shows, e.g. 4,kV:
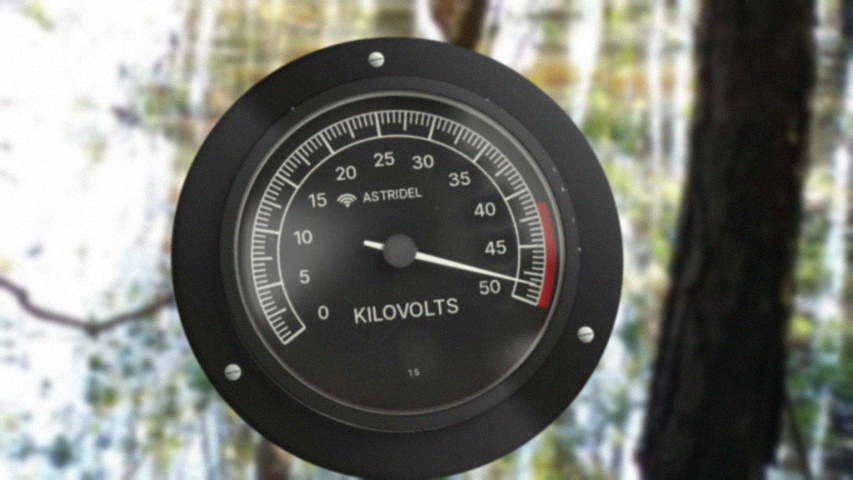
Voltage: 48.5,kV
